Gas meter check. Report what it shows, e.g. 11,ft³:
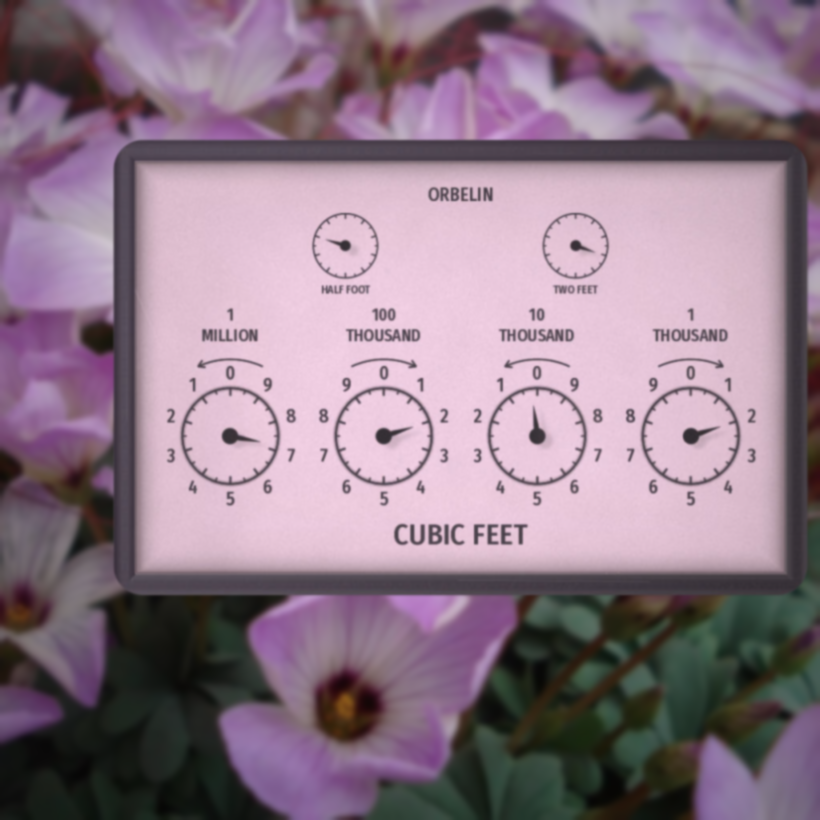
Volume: 720200,ft³
